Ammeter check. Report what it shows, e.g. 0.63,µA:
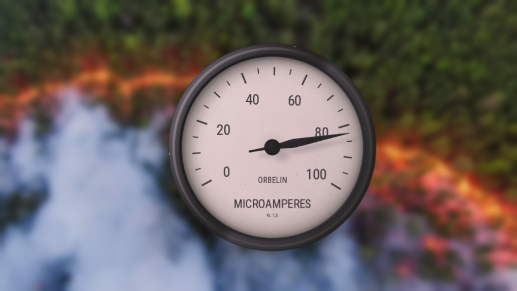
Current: 82.5,µA
